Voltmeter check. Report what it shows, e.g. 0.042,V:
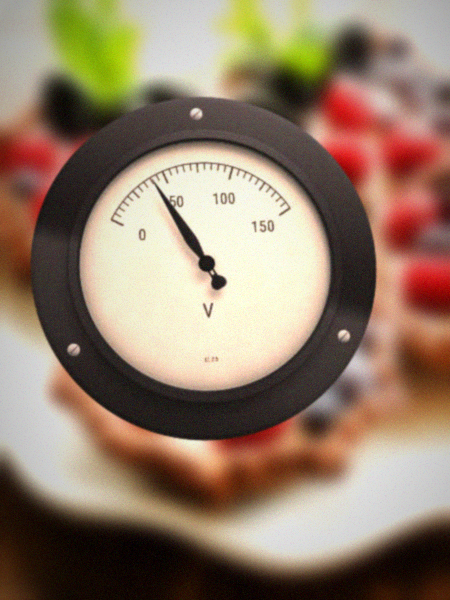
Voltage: 40,V
